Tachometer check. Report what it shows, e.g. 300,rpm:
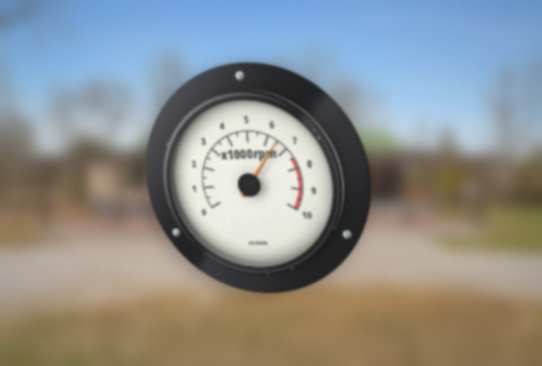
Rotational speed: 6500,rpm
